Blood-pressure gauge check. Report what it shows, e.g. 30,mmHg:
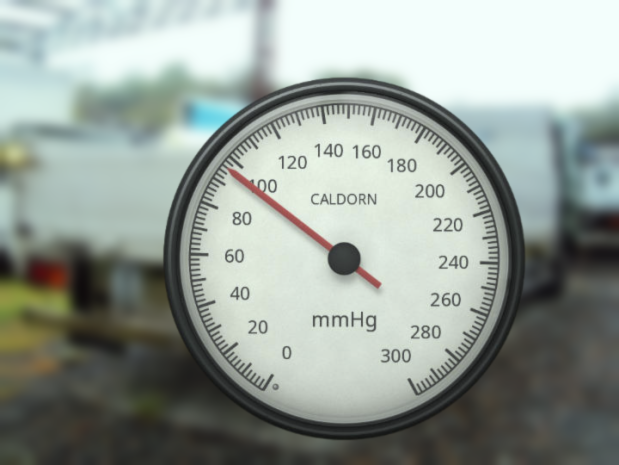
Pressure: 96,mmHg
